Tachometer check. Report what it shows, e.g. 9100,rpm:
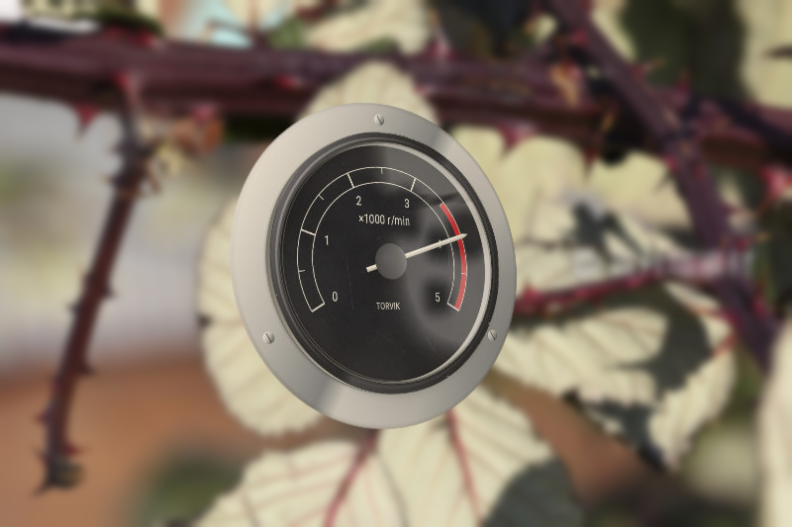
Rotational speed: 4000,rpm
